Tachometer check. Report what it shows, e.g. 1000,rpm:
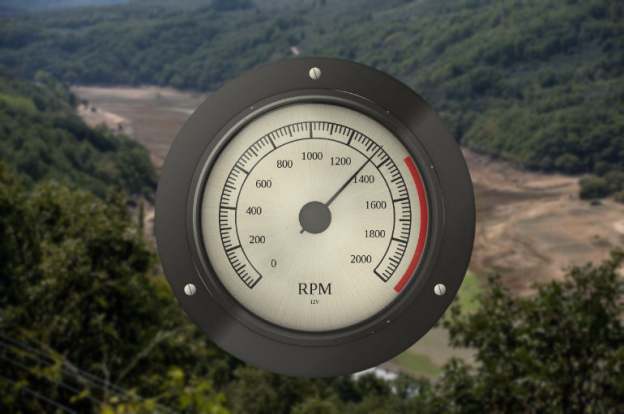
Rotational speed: 1340,rpm
